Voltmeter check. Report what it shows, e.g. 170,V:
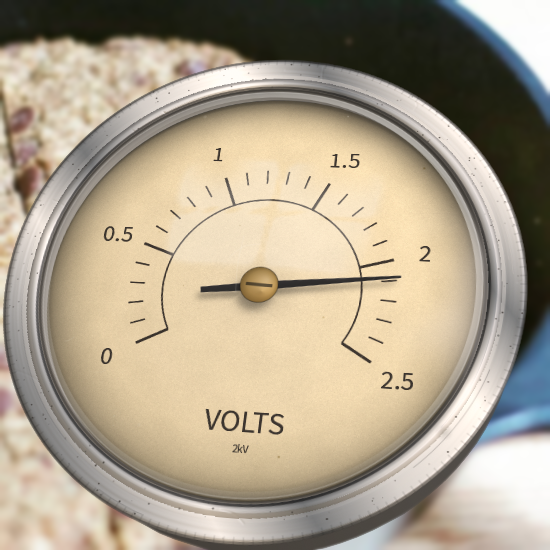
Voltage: 2.1,V
